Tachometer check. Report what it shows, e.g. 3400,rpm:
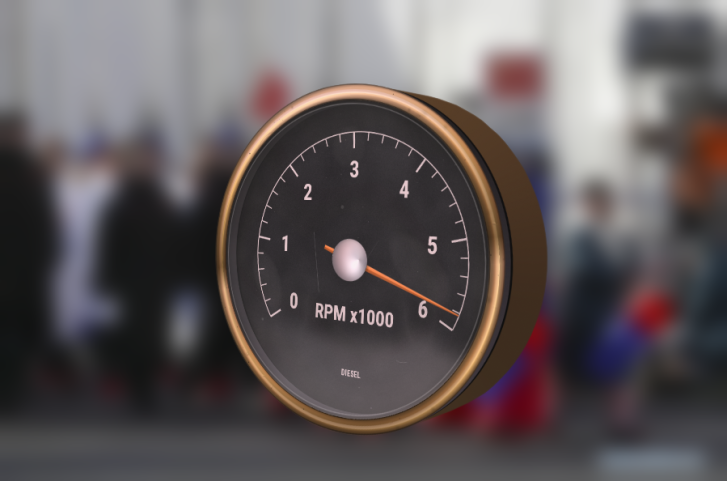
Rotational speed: 5800,rpm
